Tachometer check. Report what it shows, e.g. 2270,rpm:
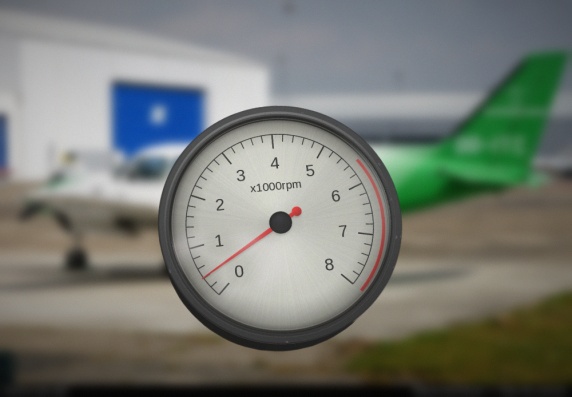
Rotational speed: 400,rpm
